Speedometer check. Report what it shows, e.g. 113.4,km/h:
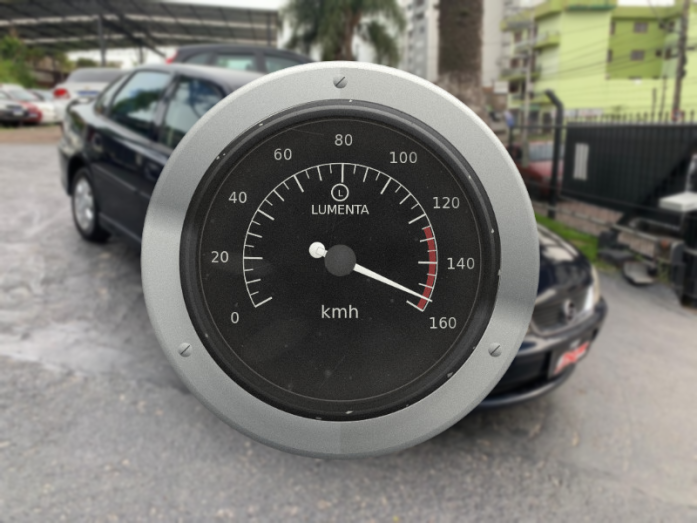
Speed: 155,km/h
